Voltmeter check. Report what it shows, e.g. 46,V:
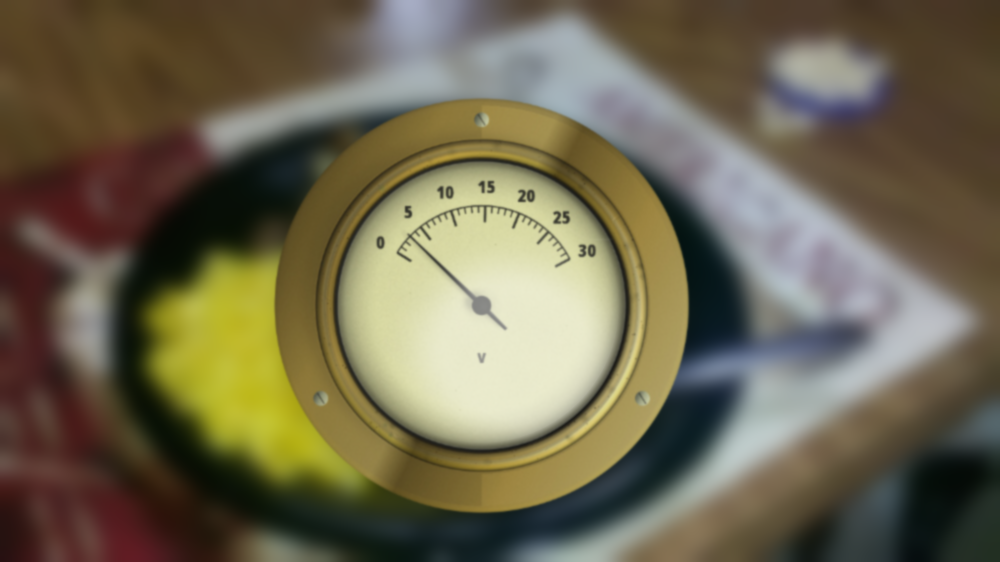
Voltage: 3,V
